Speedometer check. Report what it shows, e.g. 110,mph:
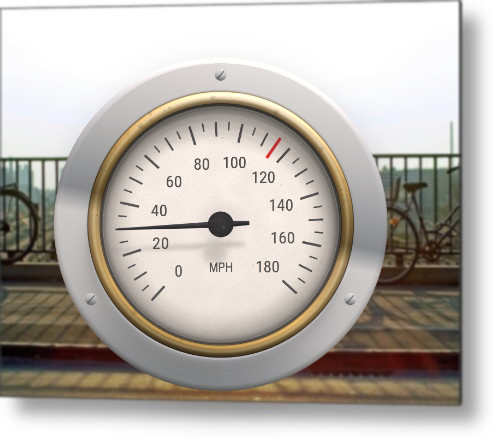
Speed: 30,mph
